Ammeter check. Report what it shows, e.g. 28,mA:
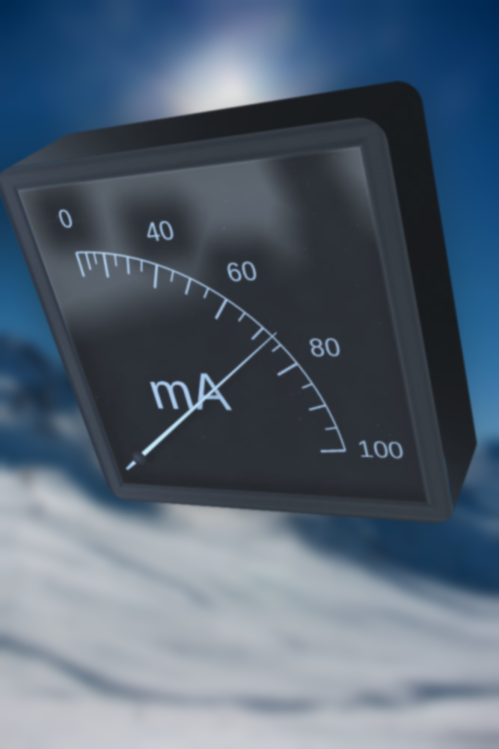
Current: 72.5,mA
